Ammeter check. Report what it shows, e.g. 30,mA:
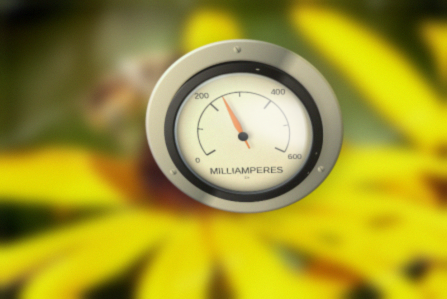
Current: 250,mA
